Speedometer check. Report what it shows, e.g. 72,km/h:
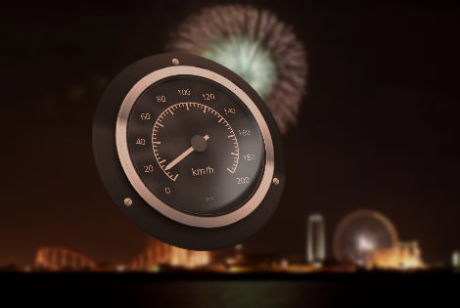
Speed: 12,km/h
